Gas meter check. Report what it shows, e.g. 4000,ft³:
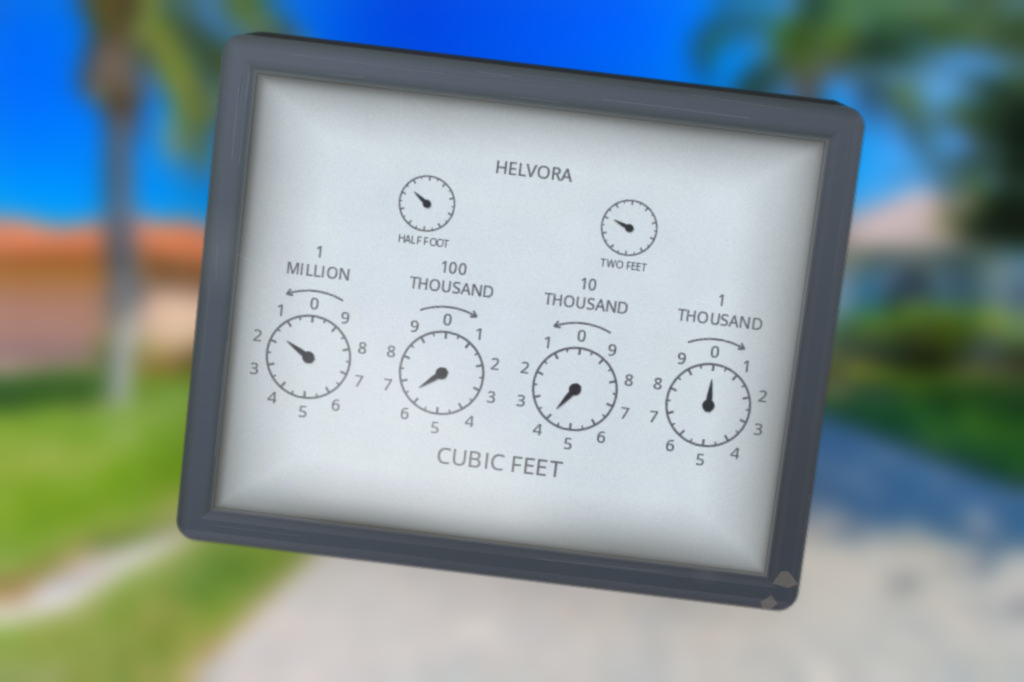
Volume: 164000,ft³
